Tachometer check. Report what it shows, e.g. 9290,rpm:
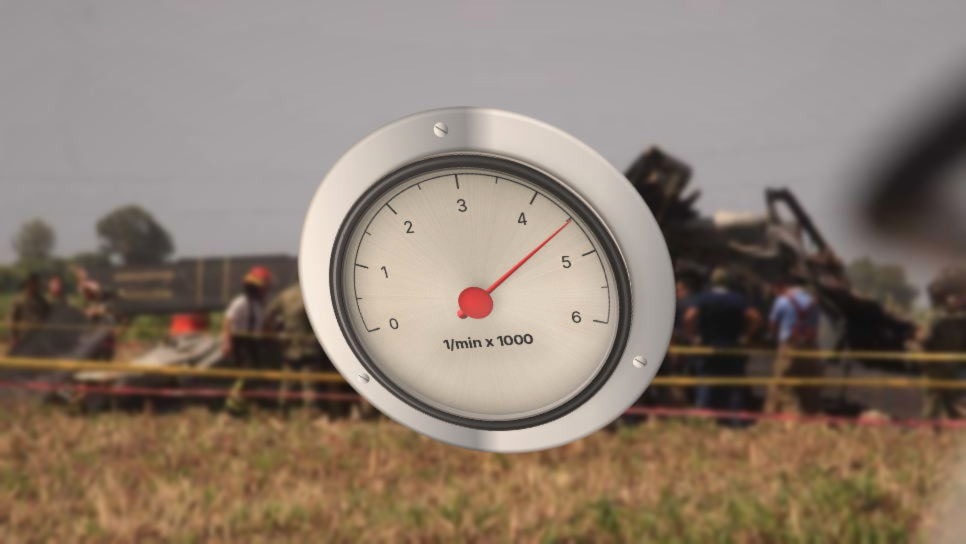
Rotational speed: 4500,rpm
